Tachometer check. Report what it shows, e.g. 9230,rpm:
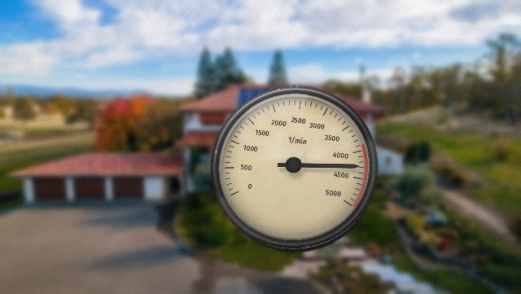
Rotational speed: 4300,rpm
